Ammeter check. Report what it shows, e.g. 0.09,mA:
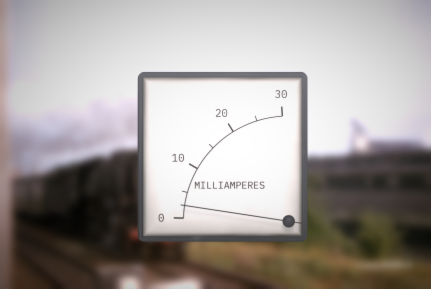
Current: 2.5,mA
